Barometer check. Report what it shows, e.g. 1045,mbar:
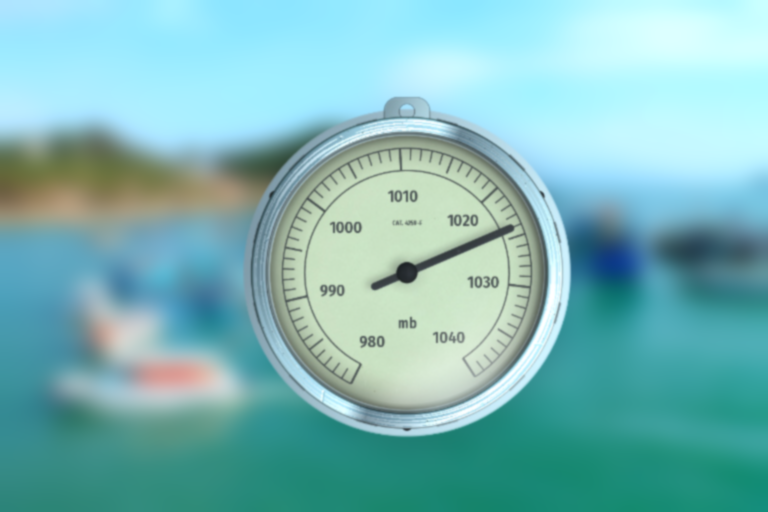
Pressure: 1024,mbar
